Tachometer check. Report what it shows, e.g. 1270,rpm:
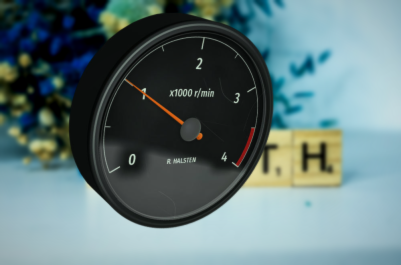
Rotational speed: 1000,rpm
